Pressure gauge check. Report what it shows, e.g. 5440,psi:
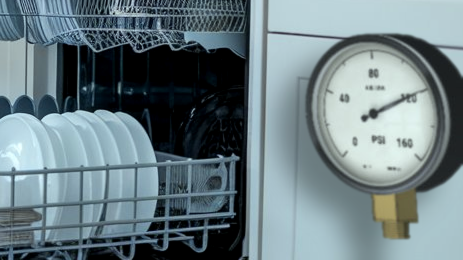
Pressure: 120,psi
